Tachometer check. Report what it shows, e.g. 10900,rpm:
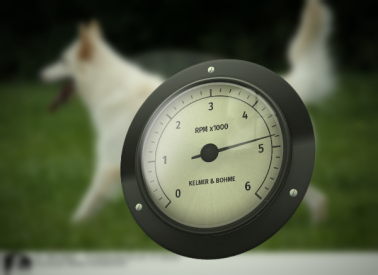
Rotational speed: 4800,rpm
